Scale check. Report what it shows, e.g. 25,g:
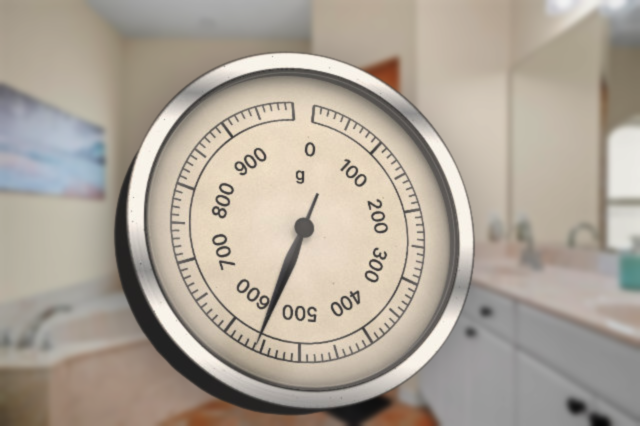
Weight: 560,g
